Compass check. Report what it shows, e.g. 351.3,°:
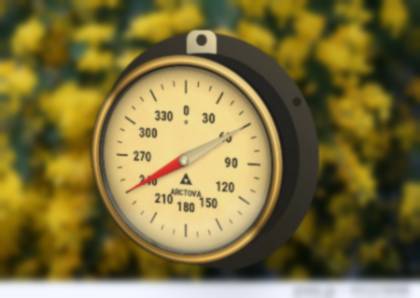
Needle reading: 240,°
